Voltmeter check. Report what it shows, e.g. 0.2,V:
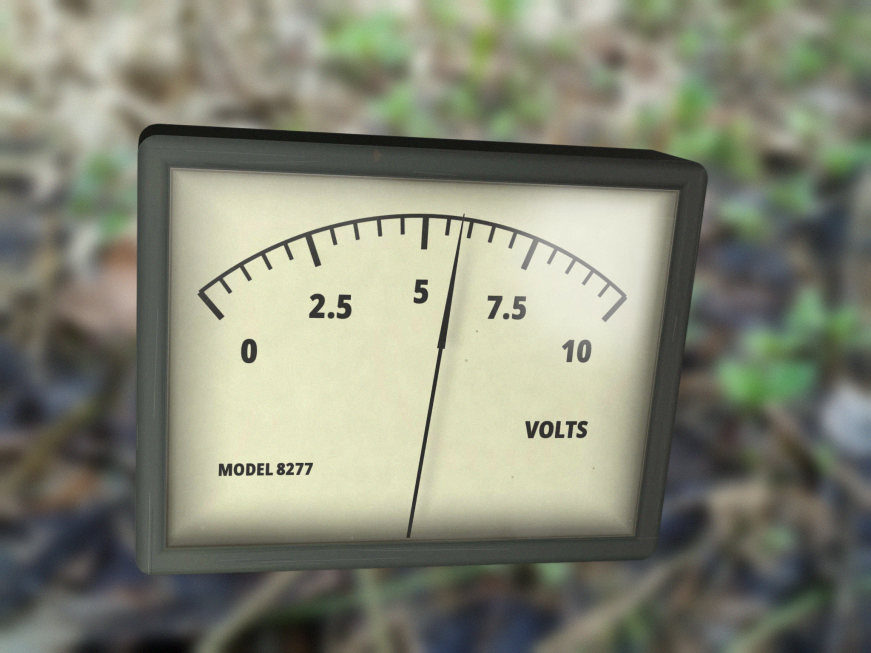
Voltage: 5.75,V
